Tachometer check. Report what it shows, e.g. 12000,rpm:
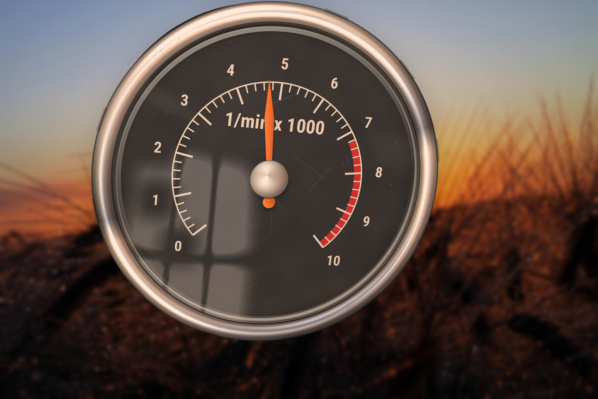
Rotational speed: 4700,rpm
